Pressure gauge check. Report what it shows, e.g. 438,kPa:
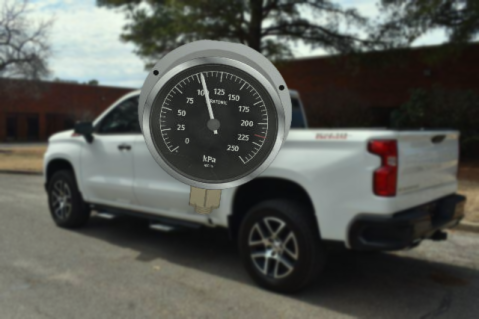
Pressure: 105,kPa
